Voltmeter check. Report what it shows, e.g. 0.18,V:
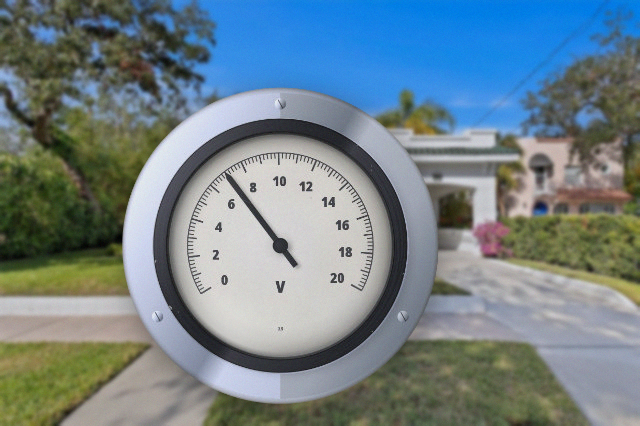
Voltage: 7,V
